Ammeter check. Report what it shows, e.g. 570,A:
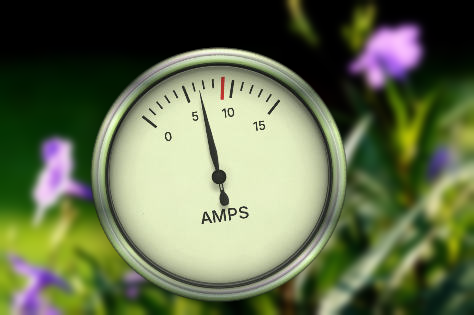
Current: 6.5,A
